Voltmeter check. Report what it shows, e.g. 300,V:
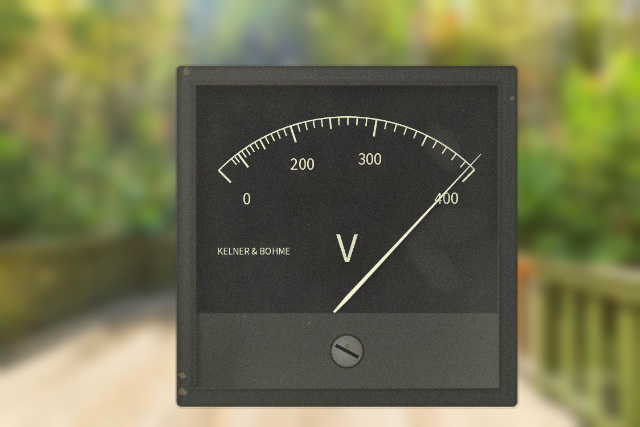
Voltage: 395,V
